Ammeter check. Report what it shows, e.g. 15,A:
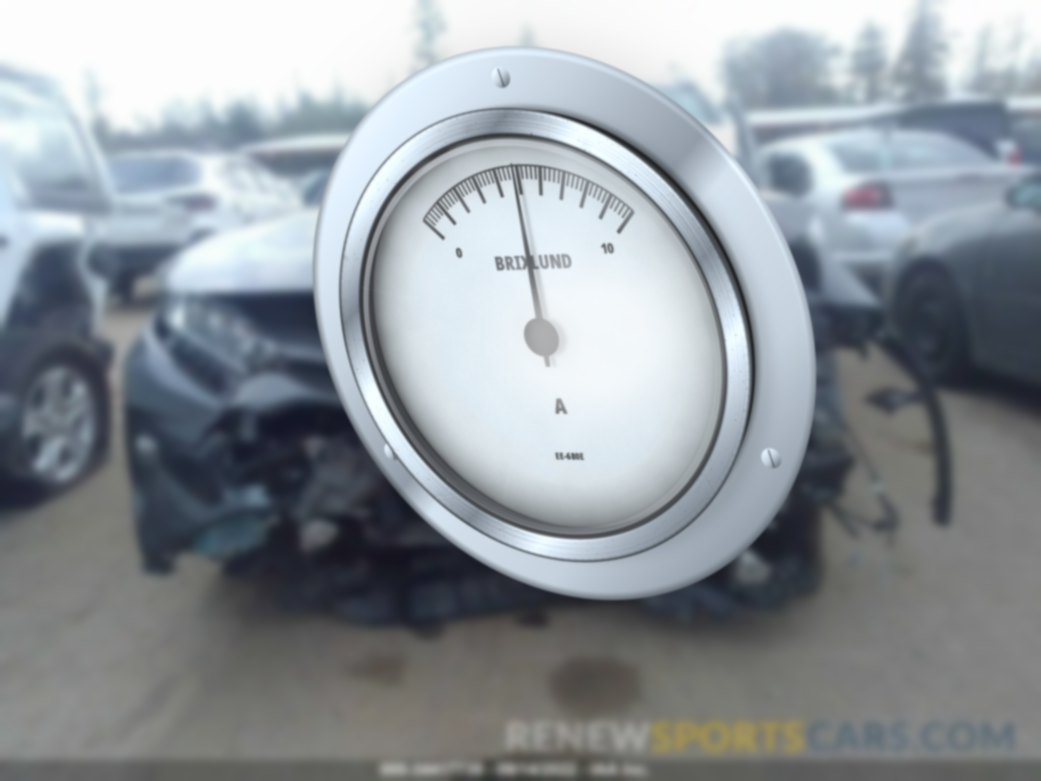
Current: 5,A
